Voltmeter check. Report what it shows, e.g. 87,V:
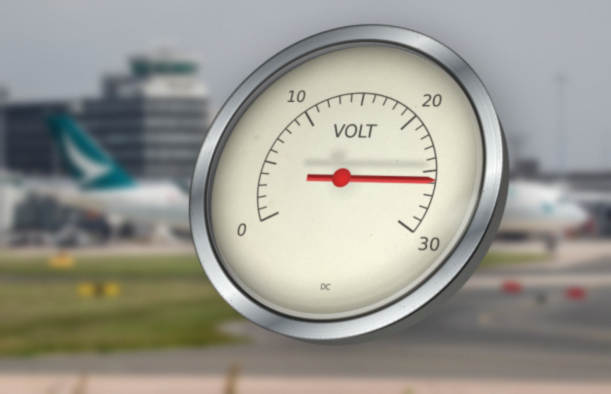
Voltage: 26,V
